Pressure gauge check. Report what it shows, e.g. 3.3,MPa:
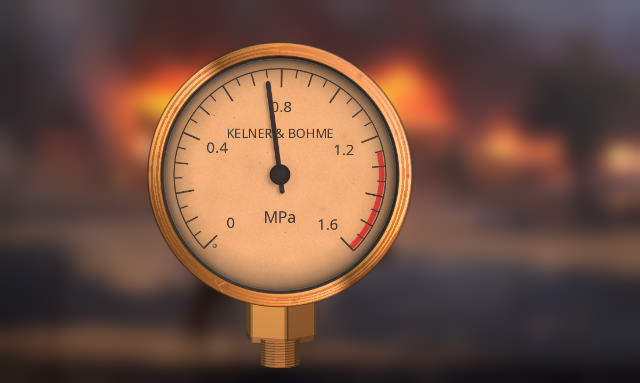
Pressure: 0.75,MPa
